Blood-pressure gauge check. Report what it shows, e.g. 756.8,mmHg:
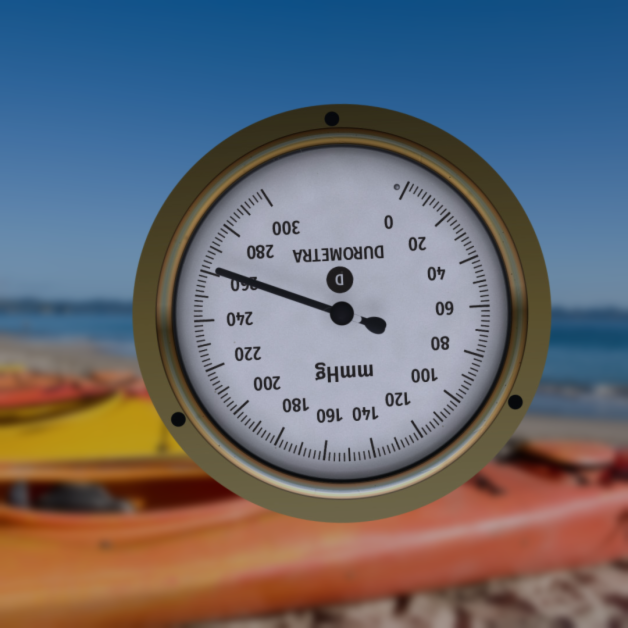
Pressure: 262,mmHg
